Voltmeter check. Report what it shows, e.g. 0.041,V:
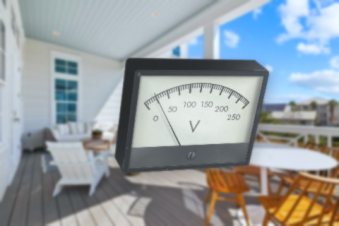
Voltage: 25,V
